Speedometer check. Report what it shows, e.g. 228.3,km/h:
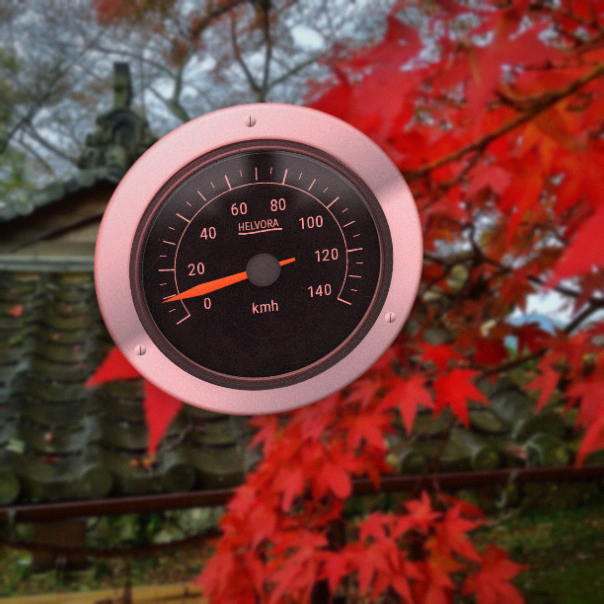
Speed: 10,km/h
